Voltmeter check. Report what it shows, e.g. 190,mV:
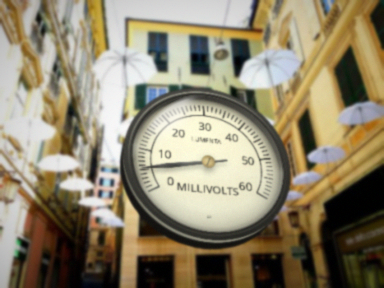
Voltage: 5,mV
